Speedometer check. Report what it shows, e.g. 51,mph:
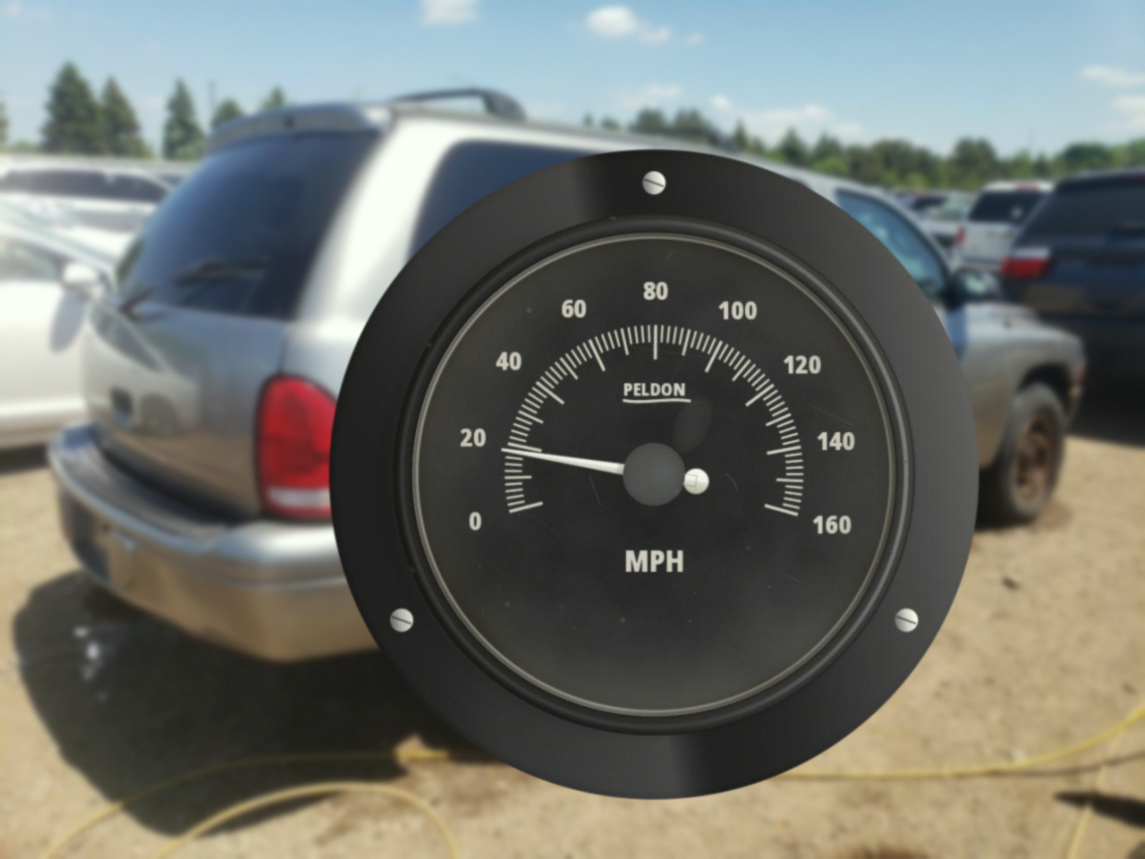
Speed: 18,mph
